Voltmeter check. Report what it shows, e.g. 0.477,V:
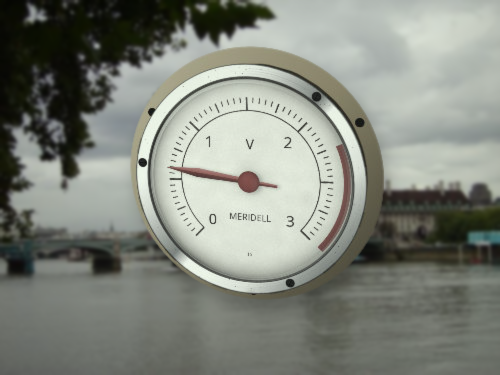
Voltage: 0.6,V
